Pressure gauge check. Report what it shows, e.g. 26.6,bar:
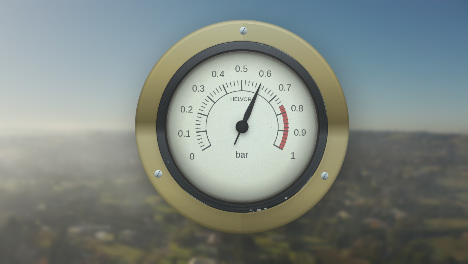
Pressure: 0.6,bar
